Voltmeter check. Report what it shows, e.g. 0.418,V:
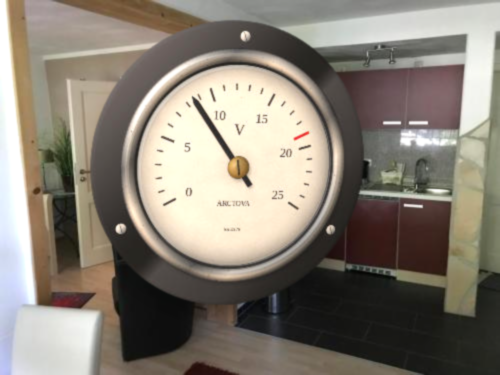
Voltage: 8.5,V
